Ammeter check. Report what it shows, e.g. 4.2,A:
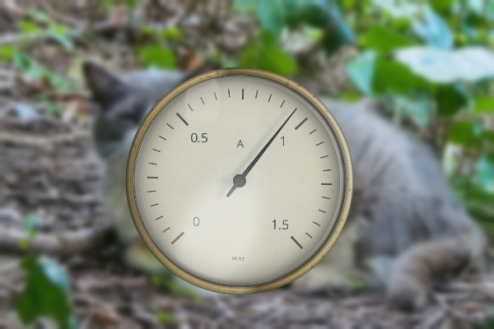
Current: 0.95,A
